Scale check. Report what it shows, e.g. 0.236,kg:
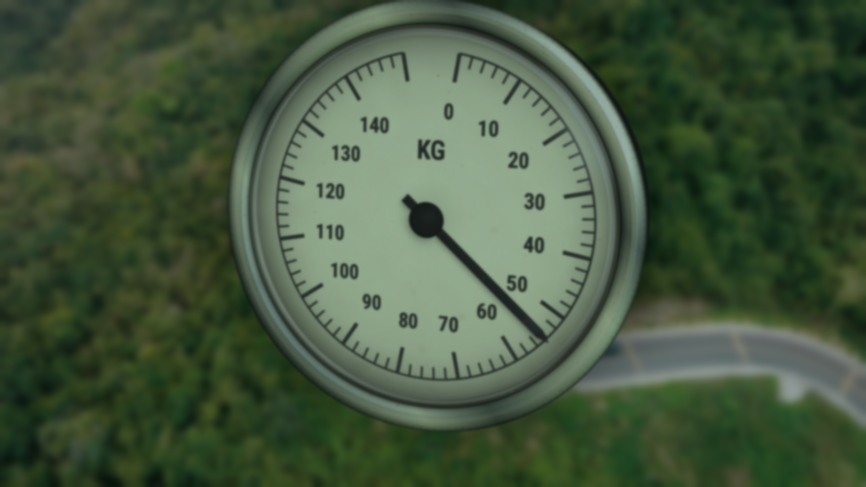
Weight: 54,kg
